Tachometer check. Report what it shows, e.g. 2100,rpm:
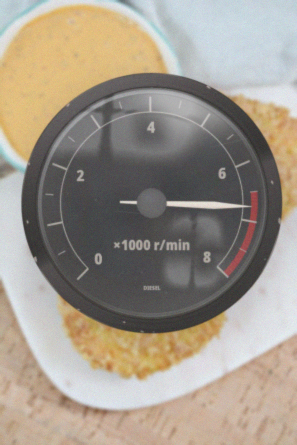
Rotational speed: 6750,rpm
